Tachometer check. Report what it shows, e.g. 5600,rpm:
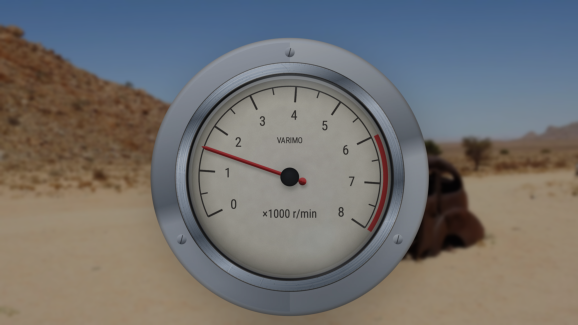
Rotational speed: 1500,rpm
